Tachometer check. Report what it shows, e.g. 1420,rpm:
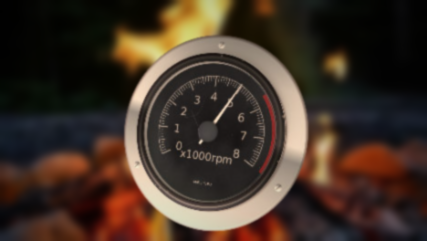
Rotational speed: 5000,rpm
